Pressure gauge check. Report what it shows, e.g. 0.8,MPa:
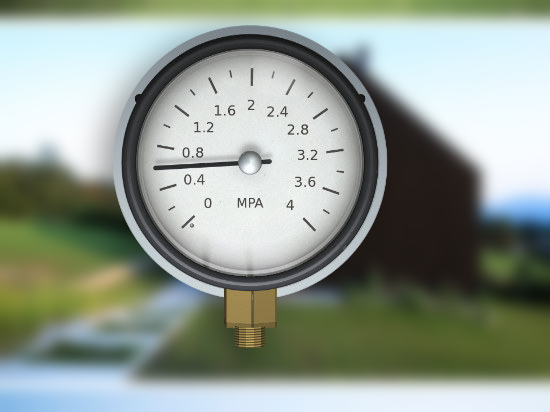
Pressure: 0.6,MPa
